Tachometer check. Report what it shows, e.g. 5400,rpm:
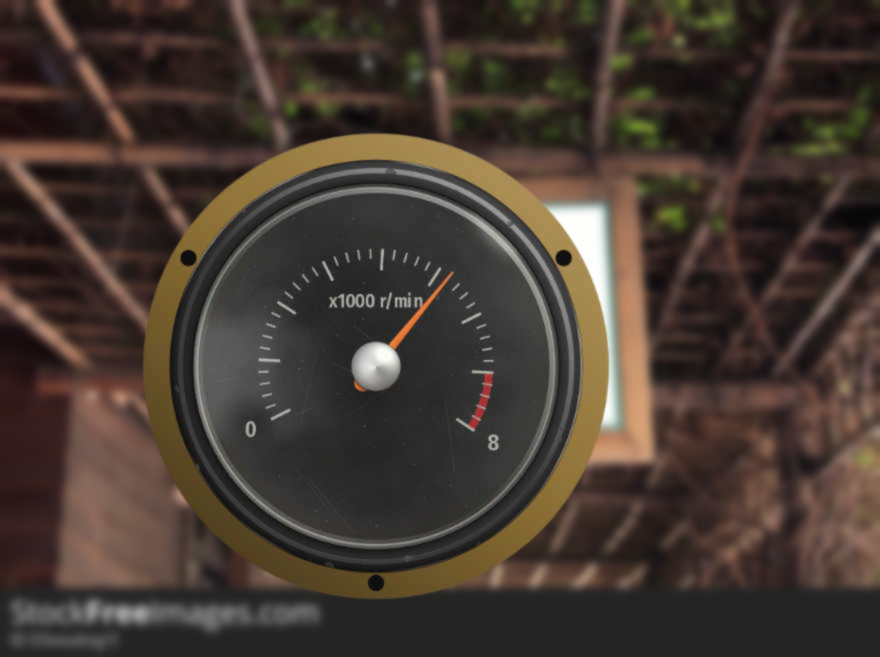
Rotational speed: 5200,rpm
